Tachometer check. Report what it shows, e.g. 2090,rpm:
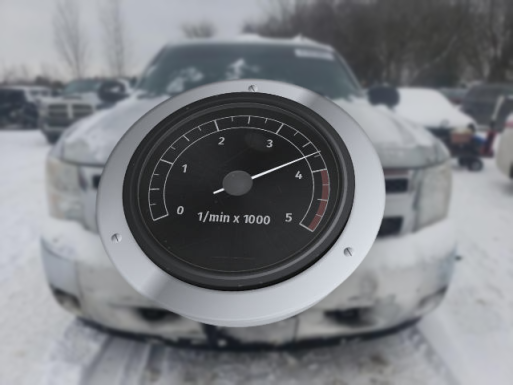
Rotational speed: 3750,rpm
